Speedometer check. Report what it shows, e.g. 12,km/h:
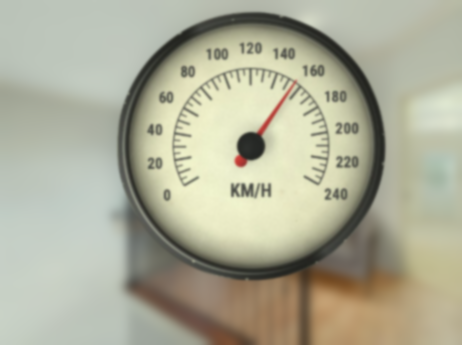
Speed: 155,km/h
